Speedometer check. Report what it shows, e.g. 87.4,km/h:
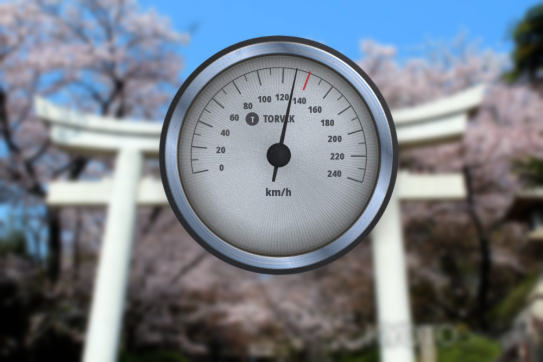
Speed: 130,km/h
